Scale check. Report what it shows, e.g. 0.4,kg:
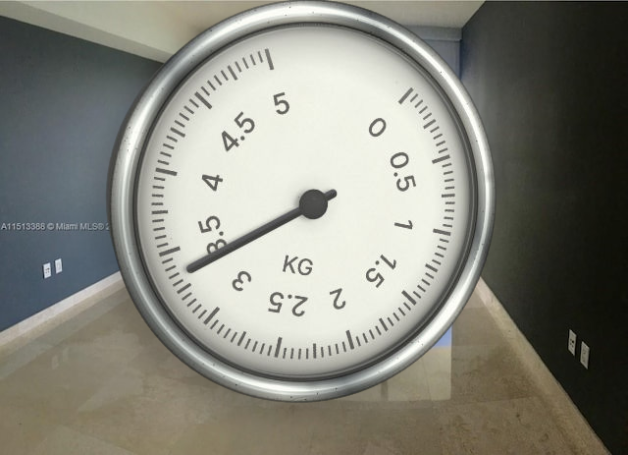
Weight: 3.35,kg
